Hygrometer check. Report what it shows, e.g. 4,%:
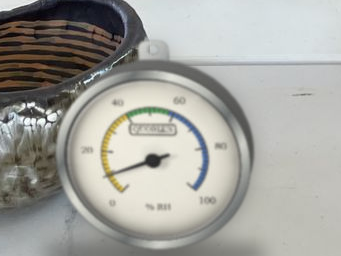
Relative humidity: 10,%
